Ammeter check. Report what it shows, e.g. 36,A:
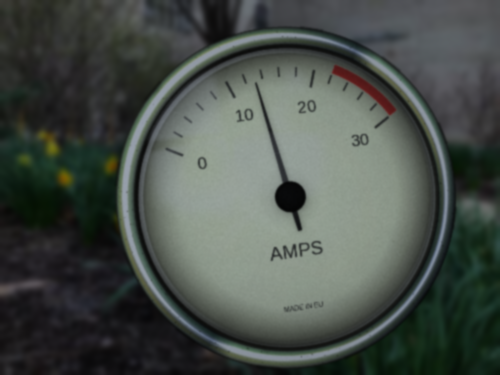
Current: 13,A
